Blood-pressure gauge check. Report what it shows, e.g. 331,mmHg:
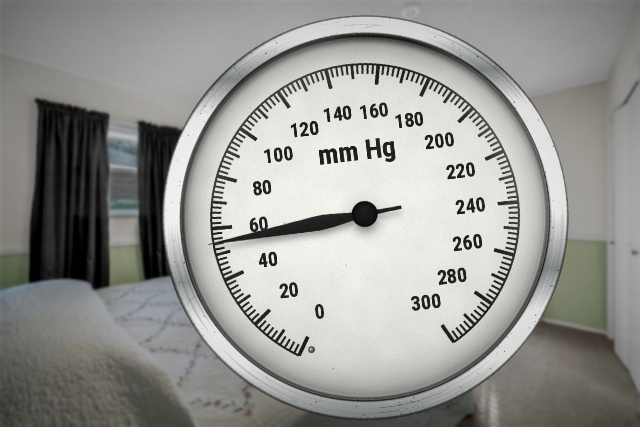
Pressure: 54,mmHg
